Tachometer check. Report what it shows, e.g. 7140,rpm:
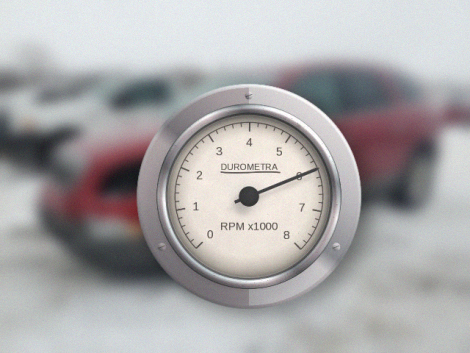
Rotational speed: 6000,rpm
